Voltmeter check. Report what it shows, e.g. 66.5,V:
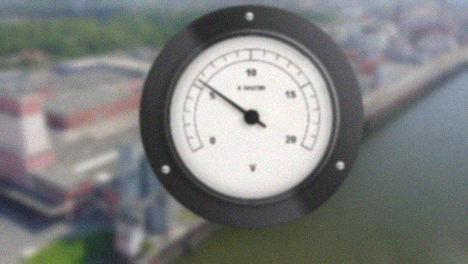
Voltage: 5.5,V
